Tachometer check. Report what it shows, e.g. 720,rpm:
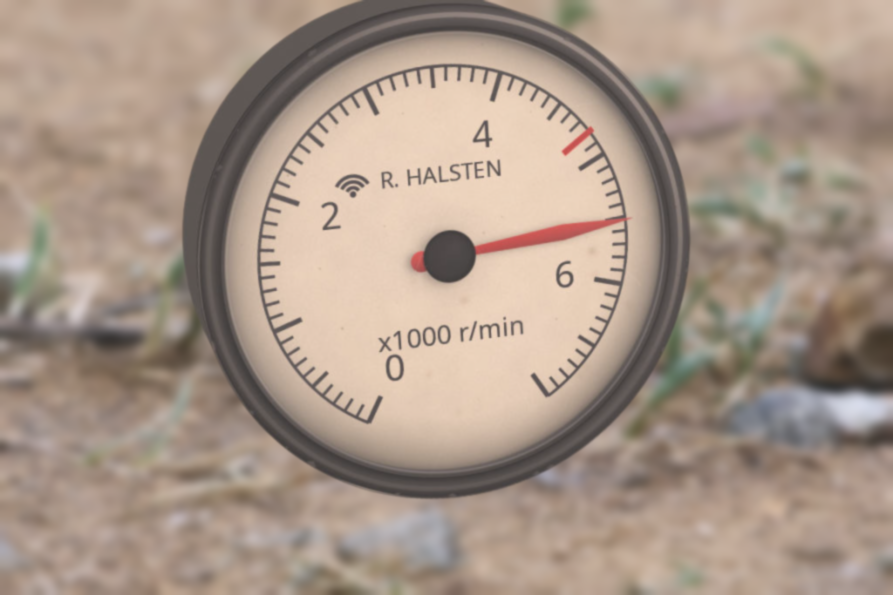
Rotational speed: 5500,rpm
